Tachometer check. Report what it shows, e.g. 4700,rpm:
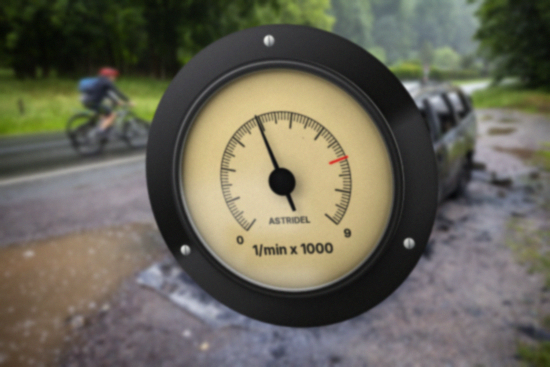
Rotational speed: 4000,rpm
